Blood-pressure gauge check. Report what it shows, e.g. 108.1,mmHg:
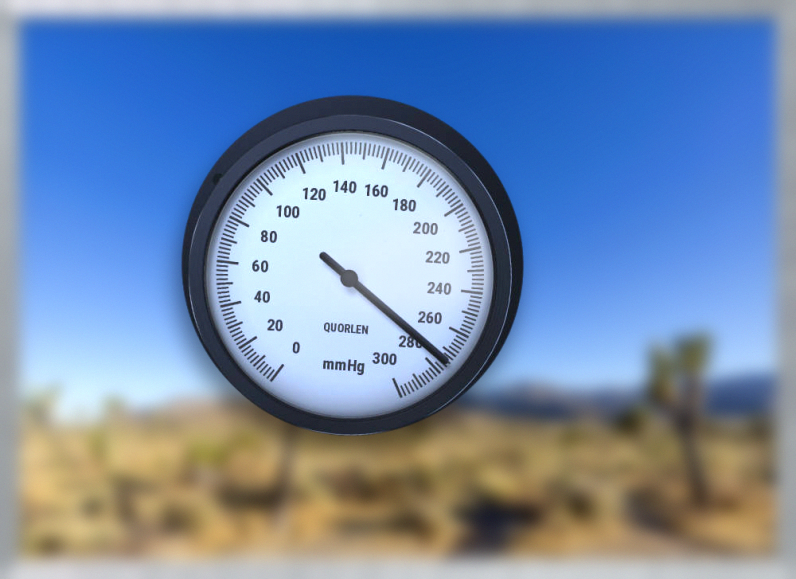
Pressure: 274,mmHg
